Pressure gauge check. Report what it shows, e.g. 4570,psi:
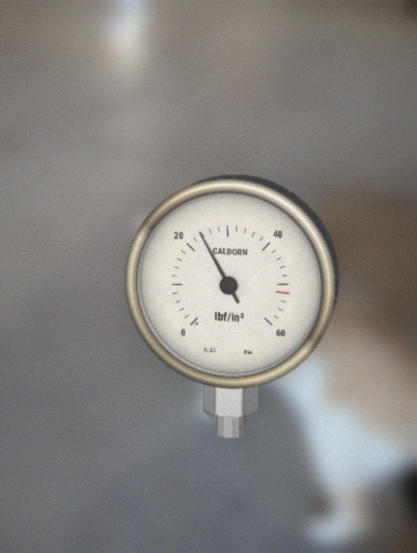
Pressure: 24,psi
